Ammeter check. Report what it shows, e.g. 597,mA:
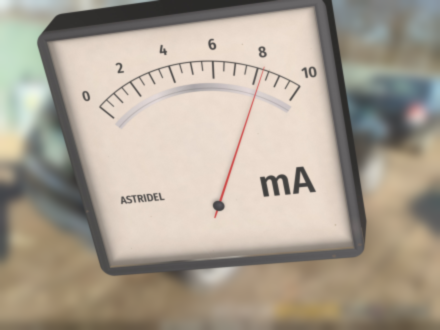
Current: 8.25,mA
